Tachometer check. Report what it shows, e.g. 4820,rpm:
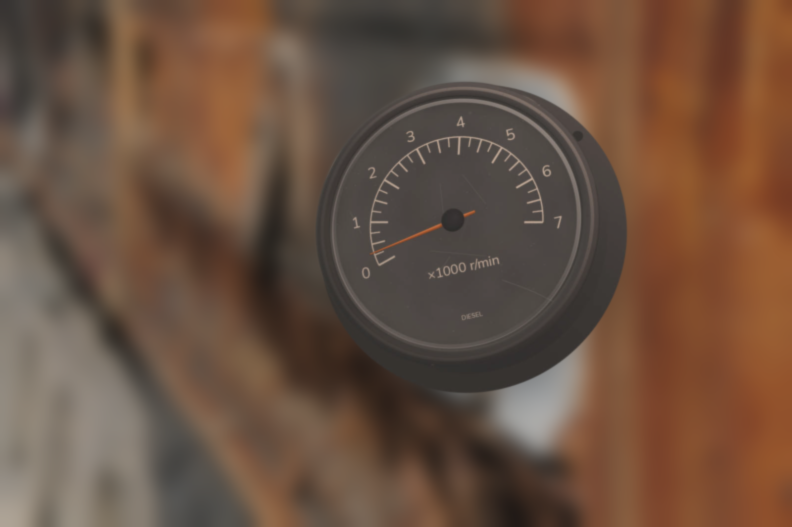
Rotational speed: 250,rpm
